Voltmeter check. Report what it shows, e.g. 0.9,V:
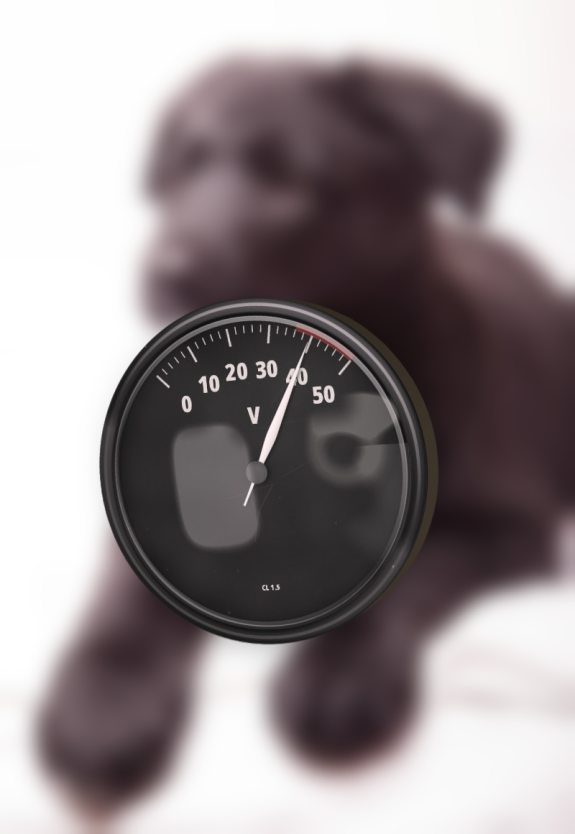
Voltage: 40,V
